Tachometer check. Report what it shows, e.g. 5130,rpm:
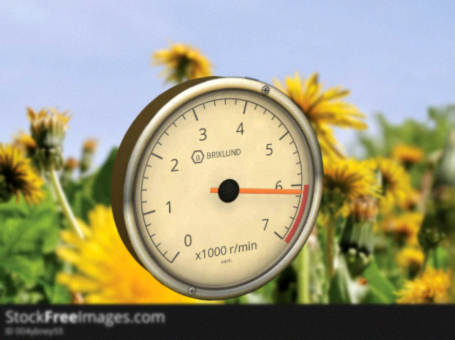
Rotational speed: 6100,rpm
